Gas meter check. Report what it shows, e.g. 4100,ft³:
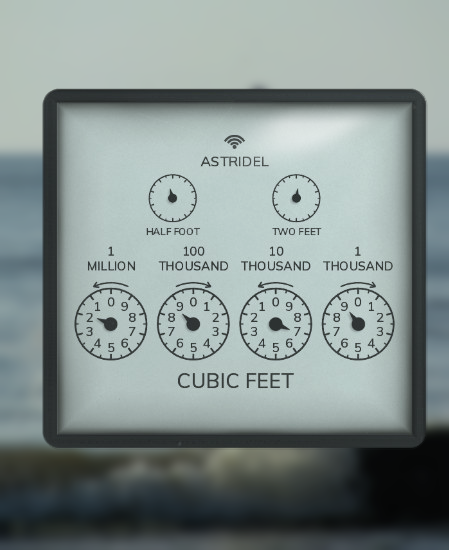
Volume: 186900,ft³
